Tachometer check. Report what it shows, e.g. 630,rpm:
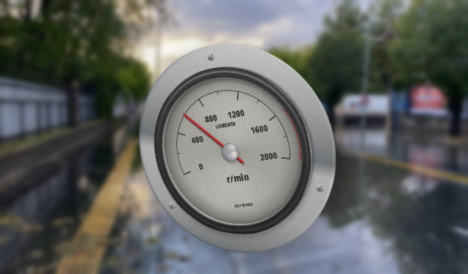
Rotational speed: 600,rpm
